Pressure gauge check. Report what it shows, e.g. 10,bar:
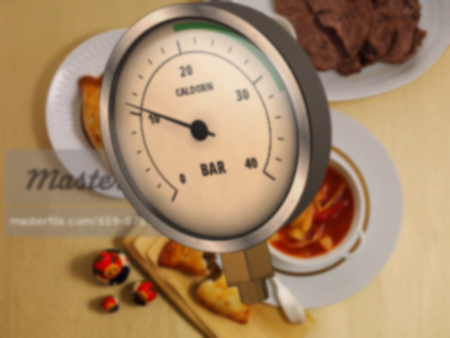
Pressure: 11,bar
